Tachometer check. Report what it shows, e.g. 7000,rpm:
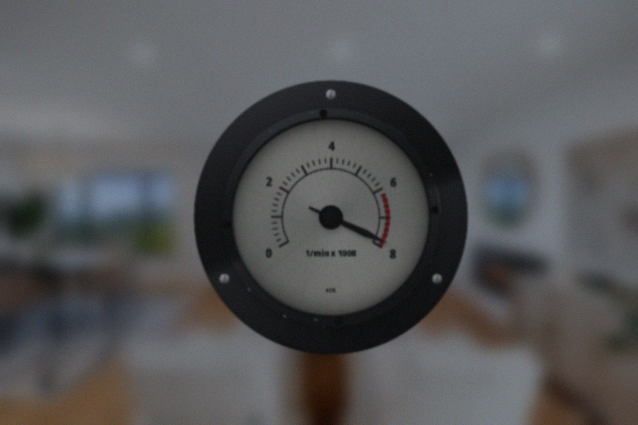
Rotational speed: 7800,rpm
